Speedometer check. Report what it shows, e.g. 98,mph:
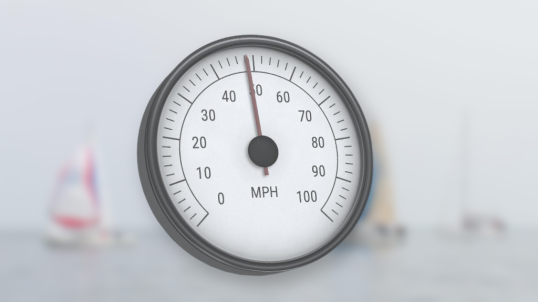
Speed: 48,mph
